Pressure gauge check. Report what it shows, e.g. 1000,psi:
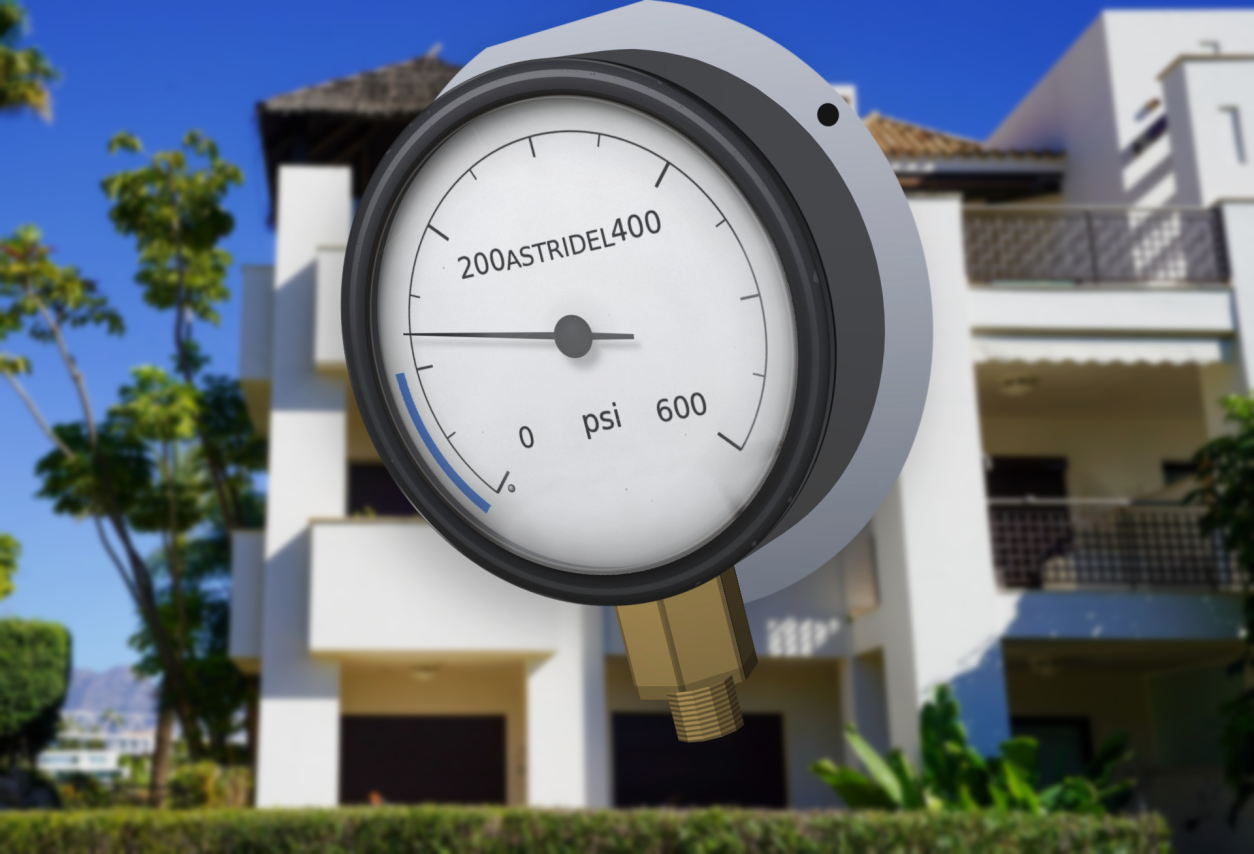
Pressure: 125,psi
